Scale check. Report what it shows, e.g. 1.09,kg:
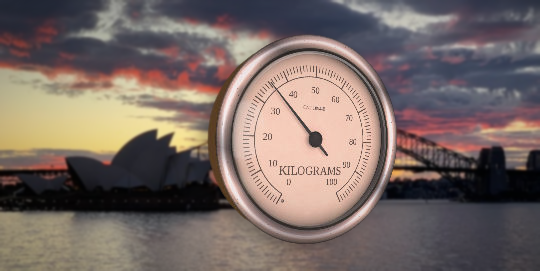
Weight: 35,kg
